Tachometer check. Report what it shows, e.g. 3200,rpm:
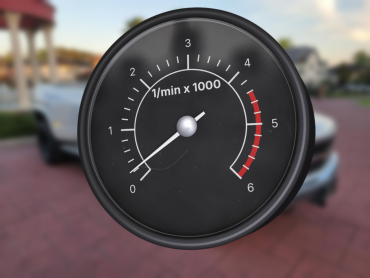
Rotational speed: 200,rpm
